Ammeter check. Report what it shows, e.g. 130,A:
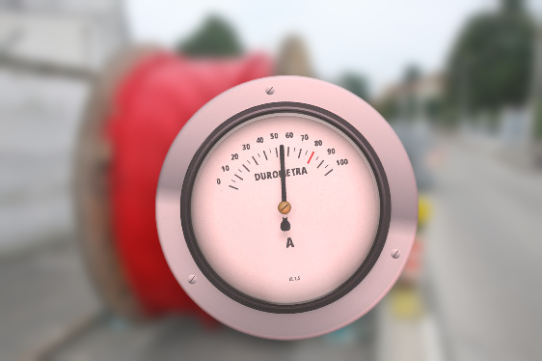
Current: 55,A
